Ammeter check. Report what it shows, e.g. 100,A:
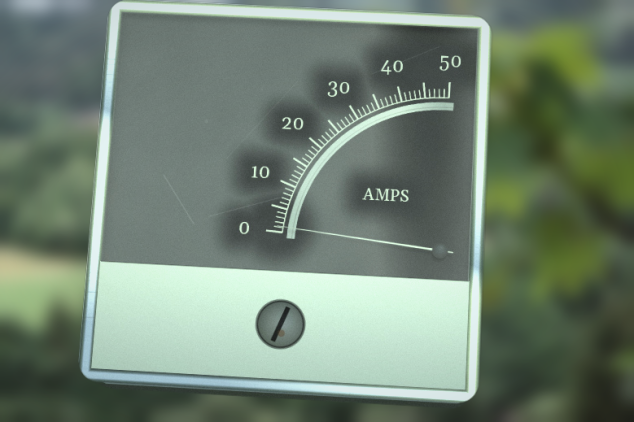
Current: 1,A
